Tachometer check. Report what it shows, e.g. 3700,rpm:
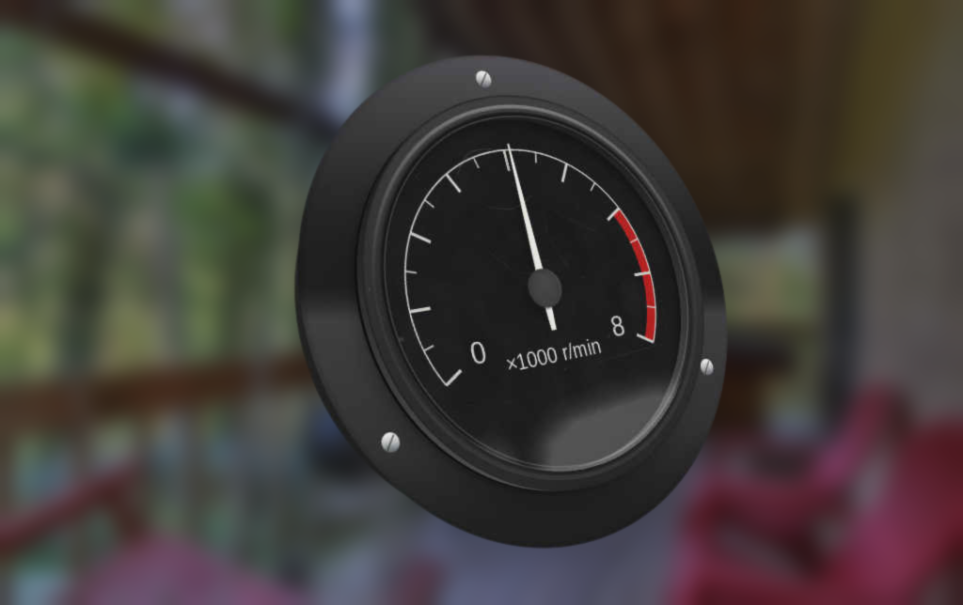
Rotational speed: 4000,rpm
